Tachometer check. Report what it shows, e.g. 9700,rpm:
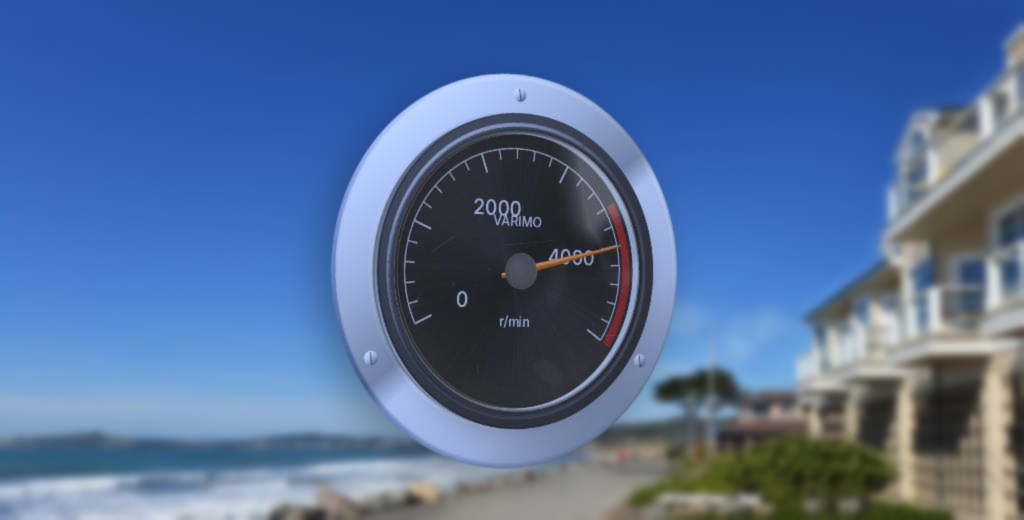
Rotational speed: 4000,rpm
